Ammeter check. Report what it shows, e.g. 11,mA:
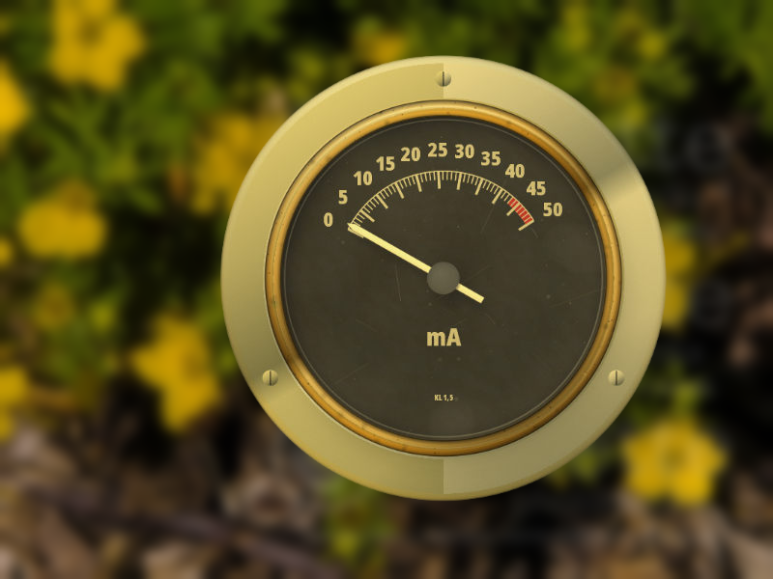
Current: 1,mA
